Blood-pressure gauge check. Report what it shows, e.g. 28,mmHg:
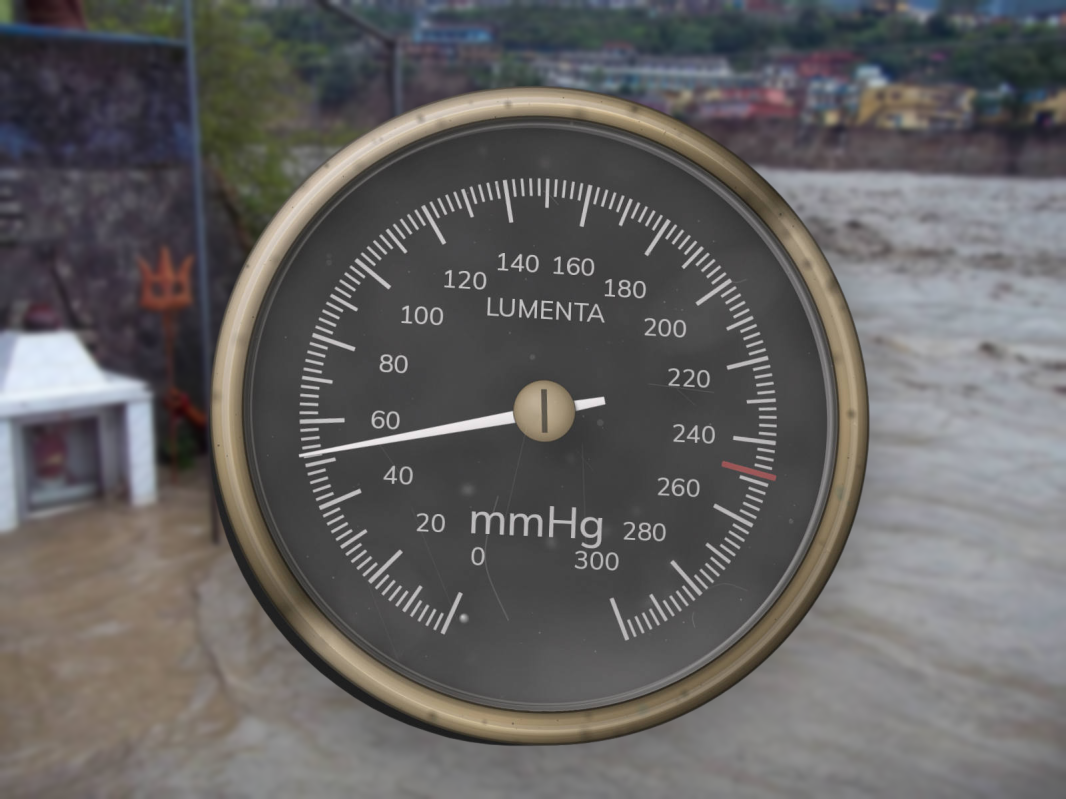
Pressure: 52,mmHg
